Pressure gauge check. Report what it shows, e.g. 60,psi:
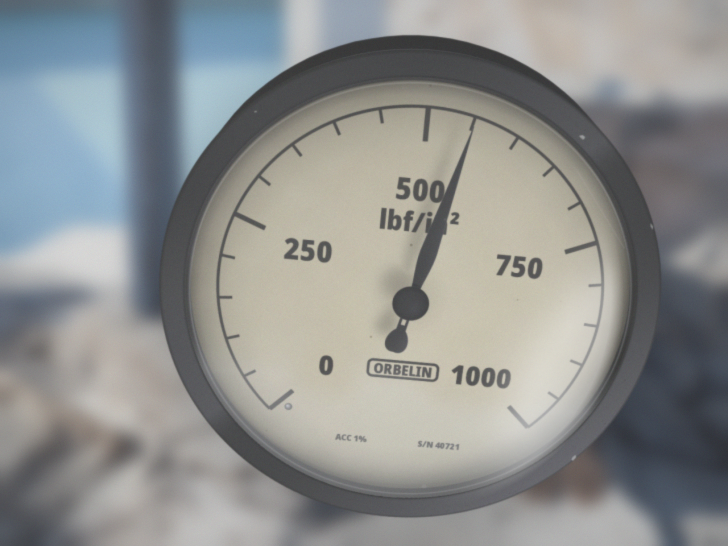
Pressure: 550,psi
